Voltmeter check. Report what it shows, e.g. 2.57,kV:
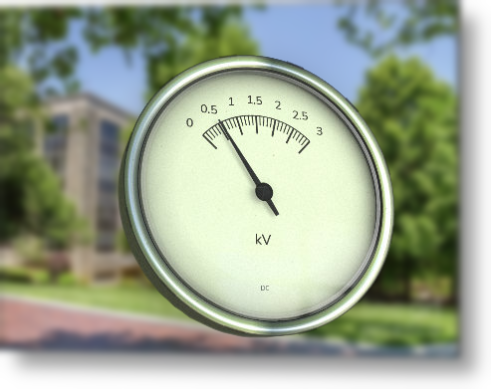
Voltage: 0.5,kV
